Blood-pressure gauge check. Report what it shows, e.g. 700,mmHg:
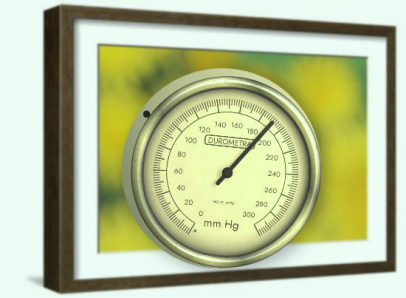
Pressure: 190,mmHg
